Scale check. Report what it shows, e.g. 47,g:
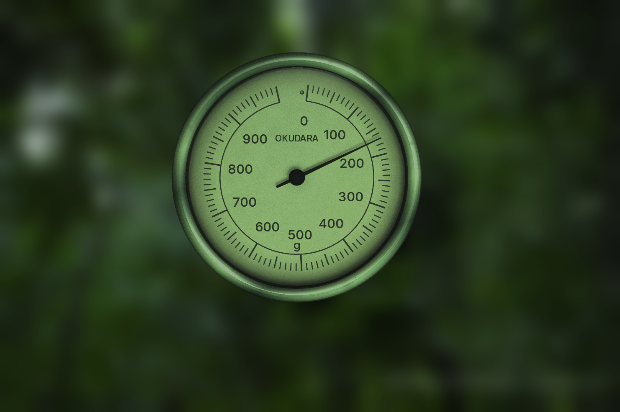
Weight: 170,g
